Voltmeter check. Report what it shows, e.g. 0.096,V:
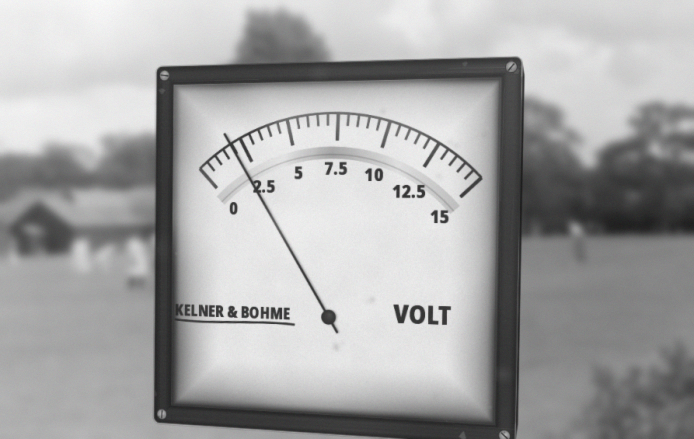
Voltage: 2,V
